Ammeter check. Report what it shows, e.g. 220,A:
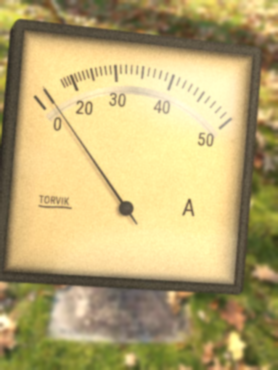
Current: 10,A
